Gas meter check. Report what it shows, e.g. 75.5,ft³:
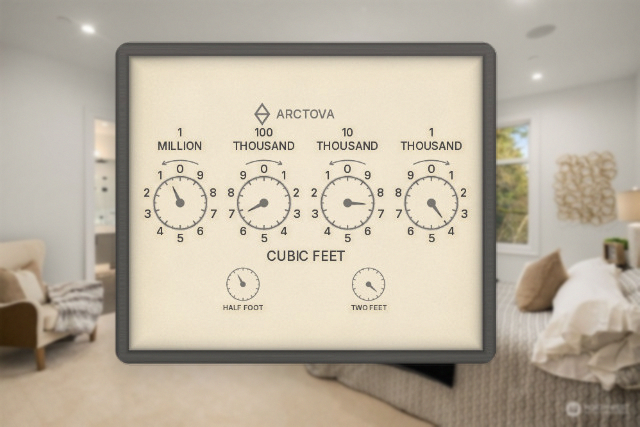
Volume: 67400,ft³
